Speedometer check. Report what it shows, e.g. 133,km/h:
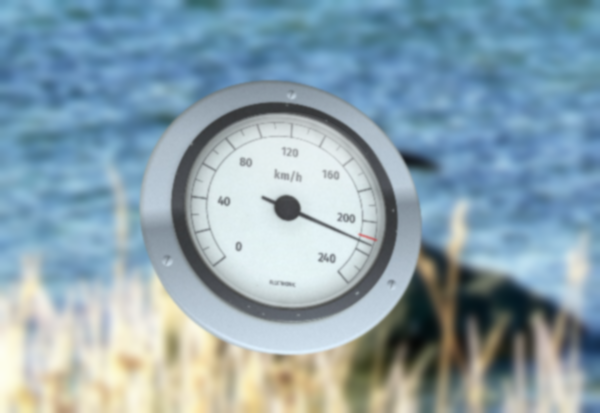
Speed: 215,km/h
